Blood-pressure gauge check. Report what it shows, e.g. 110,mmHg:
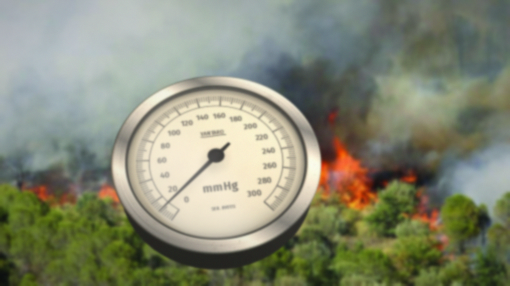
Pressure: 10,mmHg
